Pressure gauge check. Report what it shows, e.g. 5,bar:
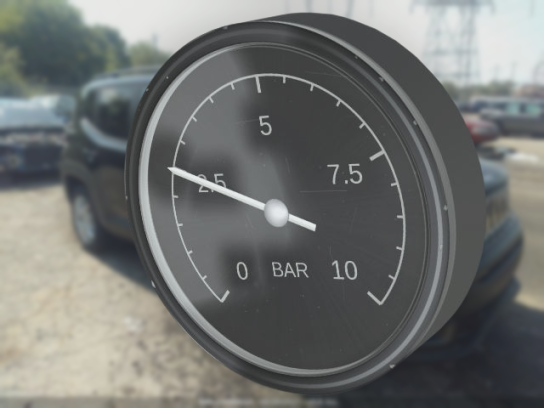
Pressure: 2.5,bar
